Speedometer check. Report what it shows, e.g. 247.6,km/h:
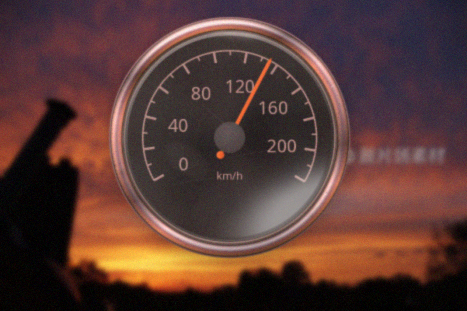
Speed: 135,km/h
